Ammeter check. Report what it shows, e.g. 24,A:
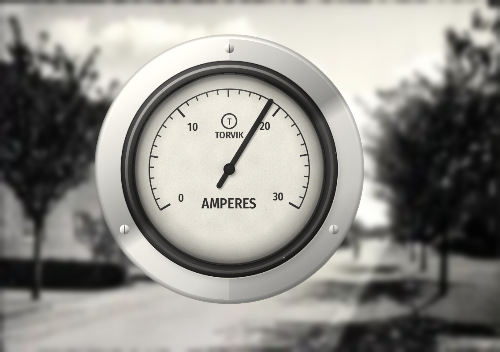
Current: 19,A
